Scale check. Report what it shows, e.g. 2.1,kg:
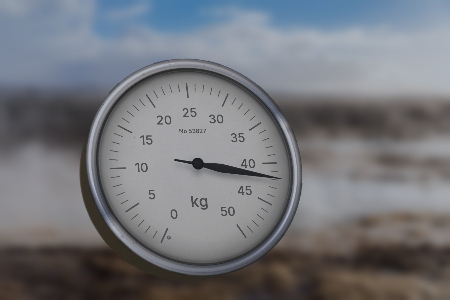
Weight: 42,kg
